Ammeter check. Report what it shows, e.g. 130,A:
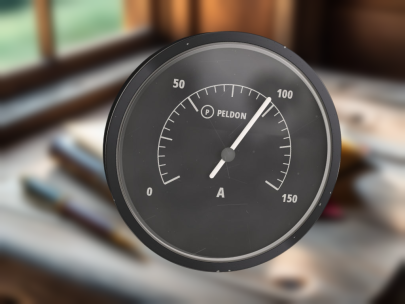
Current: 95,A
